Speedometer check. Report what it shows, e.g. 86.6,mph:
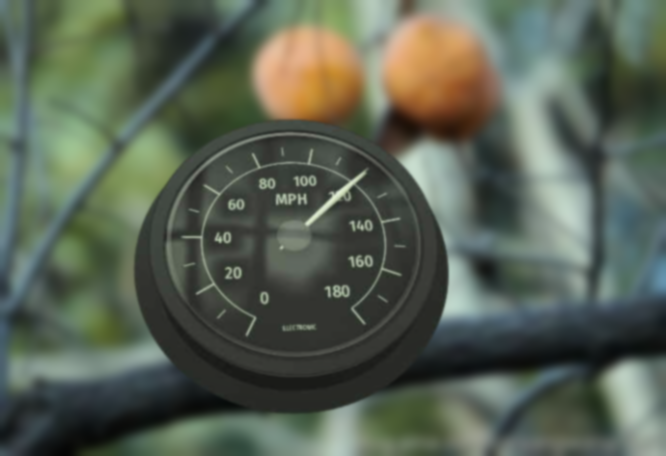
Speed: 120,mph
